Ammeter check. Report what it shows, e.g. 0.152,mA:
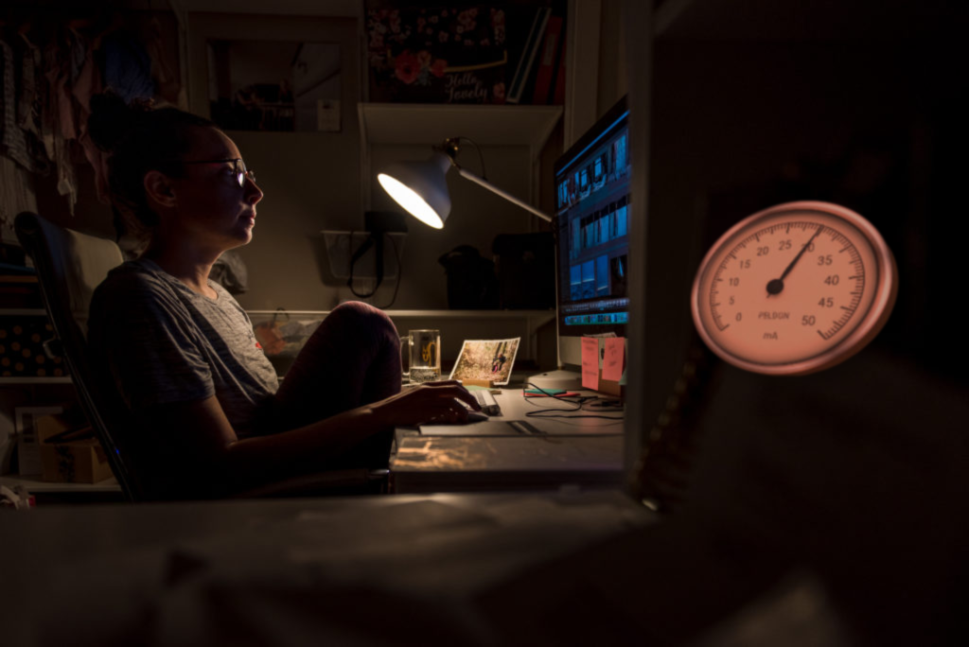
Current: 30,mA
